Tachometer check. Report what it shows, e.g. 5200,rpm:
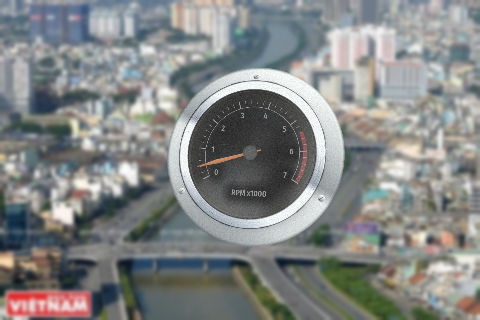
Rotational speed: 400,rpm
